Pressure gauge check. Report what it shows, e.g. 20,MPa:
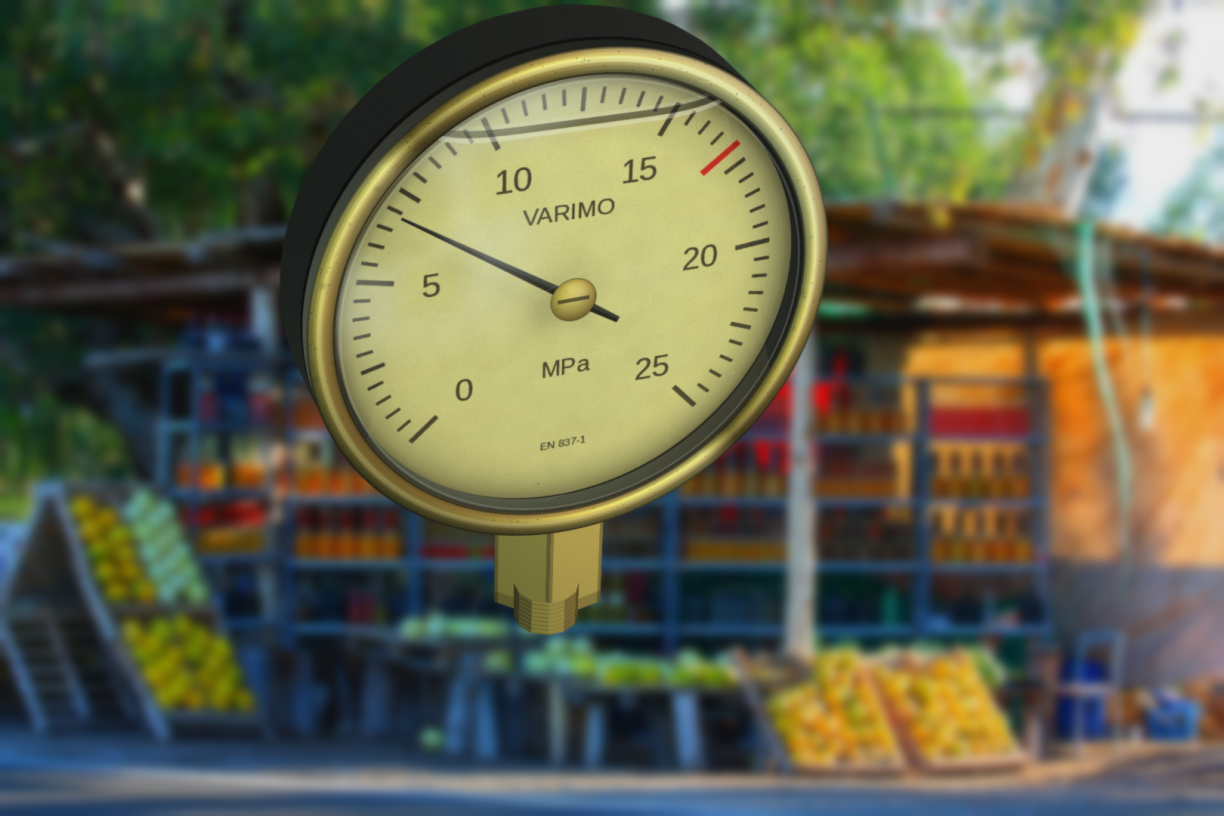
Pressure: 7,MPa
